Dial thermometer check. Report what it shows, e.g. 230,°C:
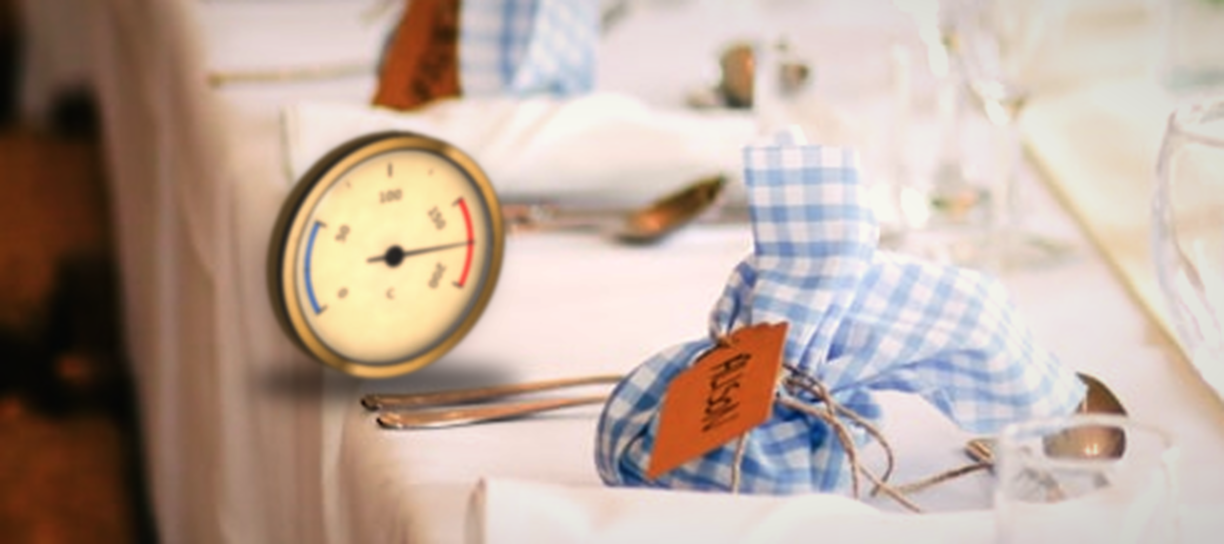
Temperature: 175,°C
